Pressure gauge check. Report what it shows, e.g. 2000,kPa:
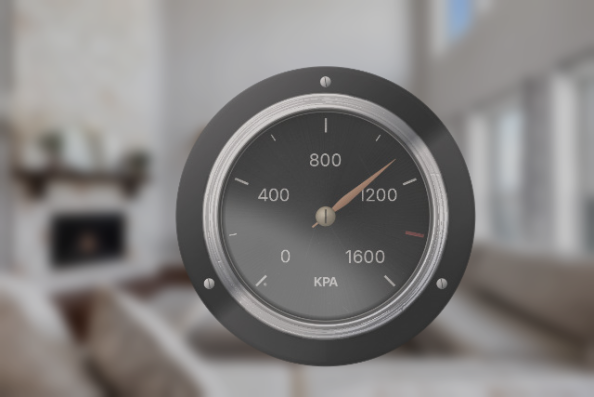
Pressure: 1100,kPa
